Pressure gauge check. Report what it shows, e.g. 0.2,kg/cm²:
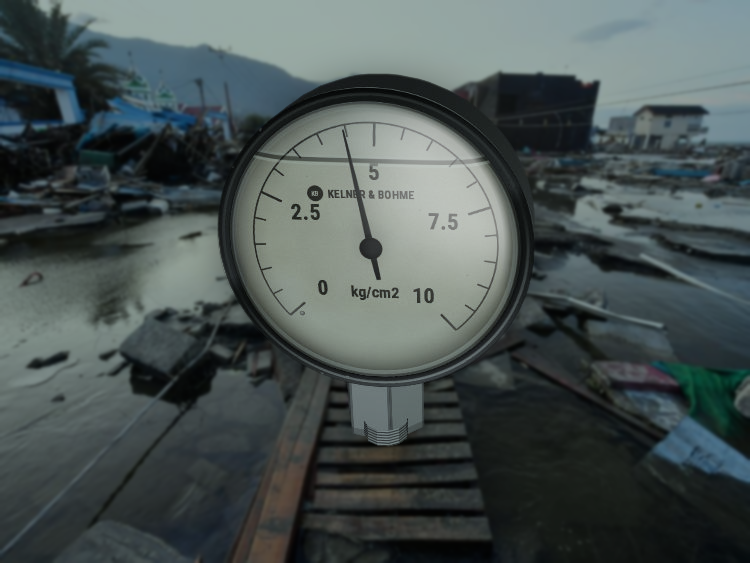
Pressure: 4.5,kg/cm²
